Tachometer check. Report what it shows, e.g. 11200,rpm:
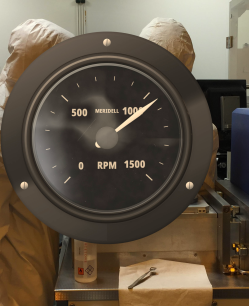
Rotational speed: 1050,rpm
